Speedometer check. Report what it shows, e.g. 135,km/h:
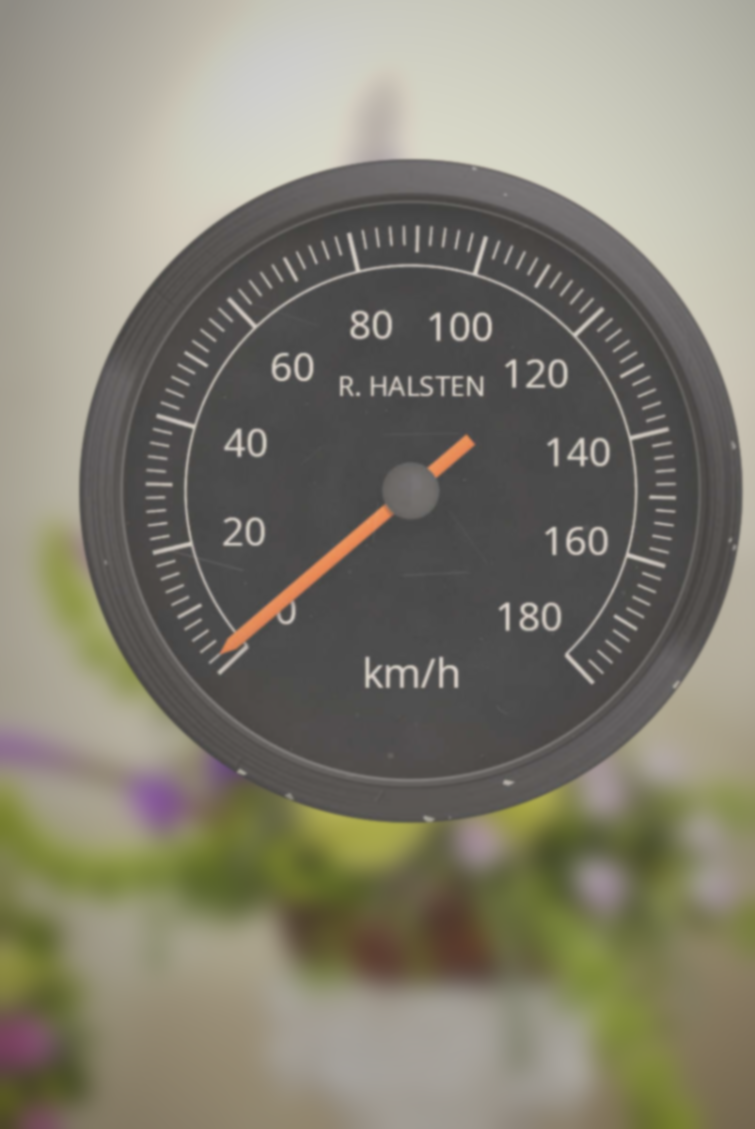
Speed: 2,km/h
